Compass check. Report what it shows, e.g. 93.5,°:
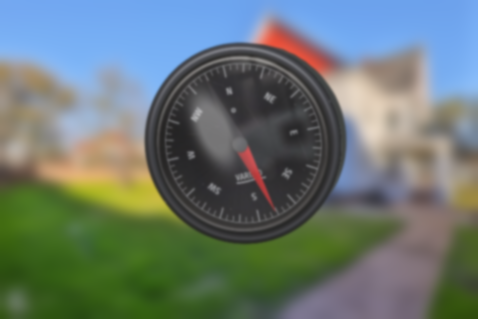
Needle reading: 165,°
